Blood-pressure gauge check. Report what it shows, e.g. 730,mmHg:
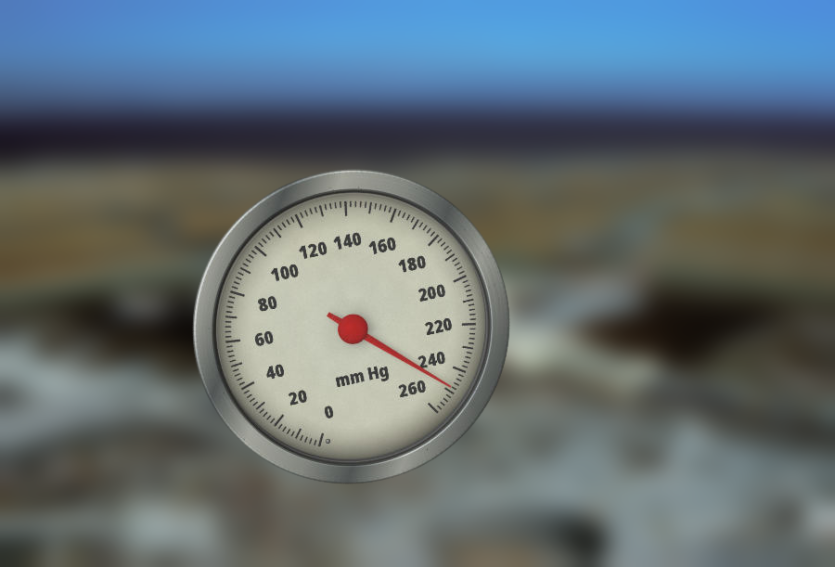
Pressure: 248,mmHg
